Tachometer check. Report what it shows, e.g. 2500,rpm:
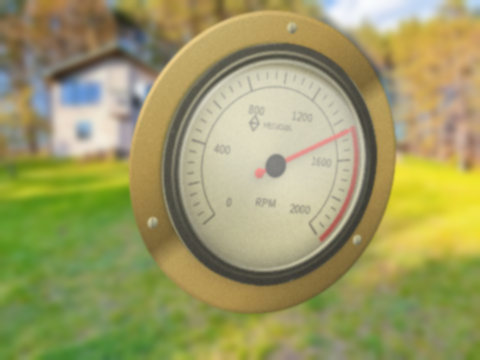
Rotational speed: 1450,rpm
